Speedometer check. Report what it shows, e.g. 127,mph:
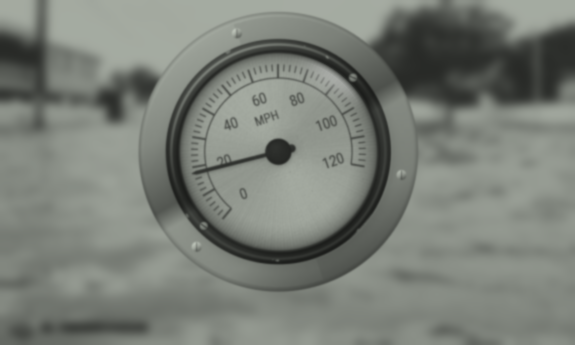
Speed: 18,mph
